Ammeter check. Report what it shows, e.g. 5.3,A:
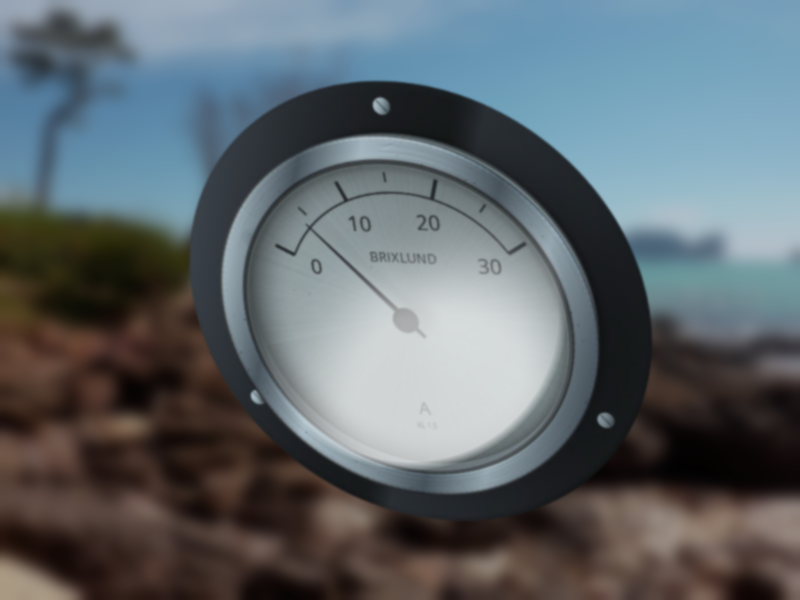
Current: 5,A
